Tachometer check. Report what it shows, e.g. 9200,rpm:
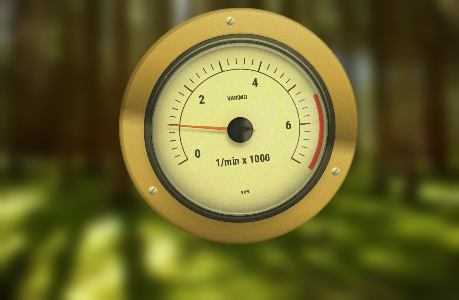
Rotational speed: 1000,rpm
